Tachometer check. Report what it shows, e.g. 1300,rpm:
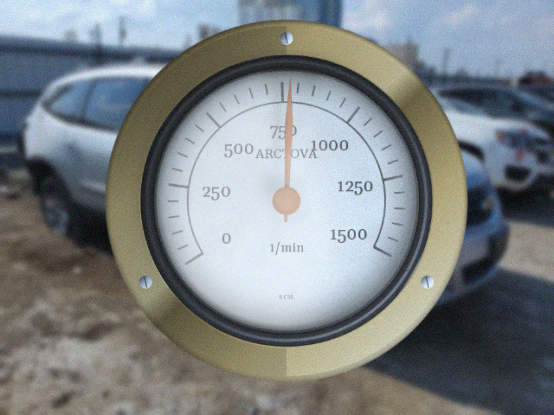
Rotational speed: 775,rpm
